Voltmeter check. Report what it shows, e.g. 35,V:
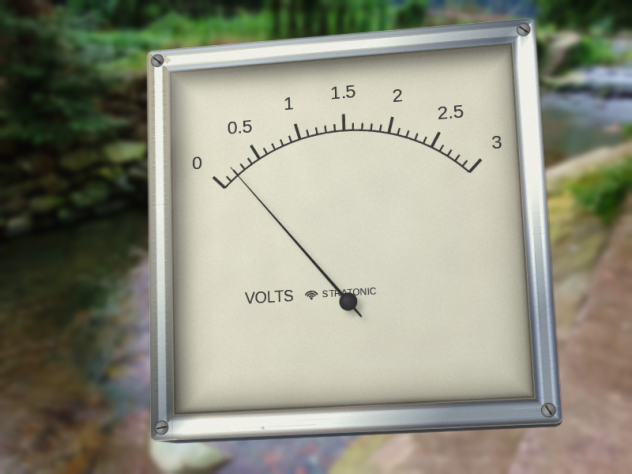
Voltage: 0.2,V
